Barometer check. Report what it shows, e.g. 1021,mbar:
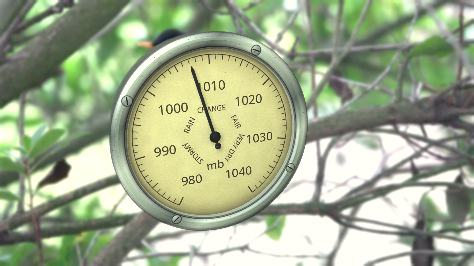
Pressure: 1007,mbar
